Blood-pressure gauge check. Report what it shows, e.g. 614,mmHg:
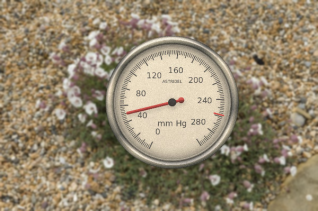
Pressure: 50,mmHg
